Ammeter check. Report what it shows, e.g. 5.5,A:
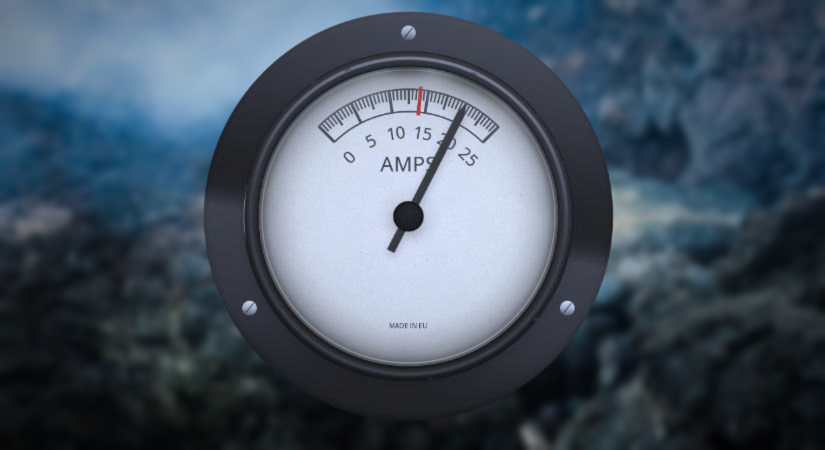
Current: 20,A
